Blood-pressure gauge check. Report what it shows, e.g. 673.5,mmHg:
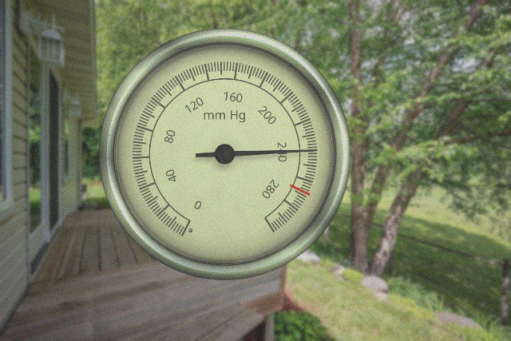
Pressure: 240,mmHg
